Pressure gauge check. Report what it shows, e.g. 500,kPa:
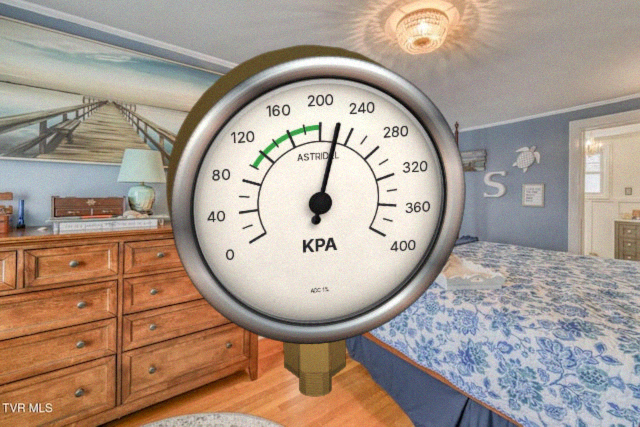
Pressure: 220,kPa
